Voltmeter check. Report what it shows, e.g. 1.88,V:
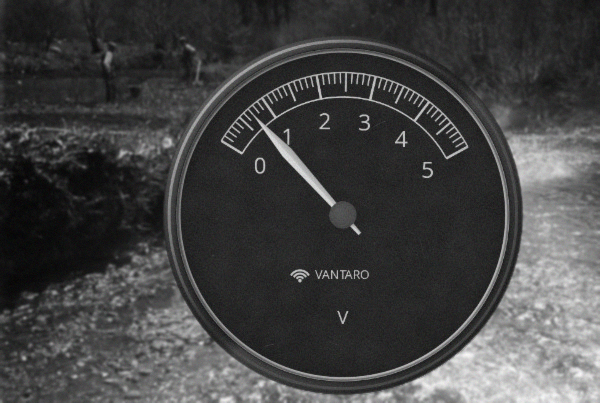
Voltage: 0.7,V
